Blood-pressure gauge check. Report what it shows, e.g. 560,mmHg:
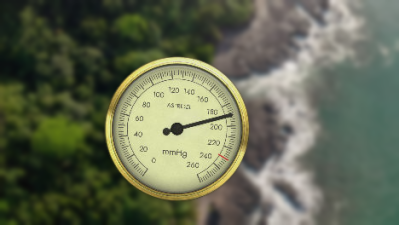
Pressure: 190,mmHg
